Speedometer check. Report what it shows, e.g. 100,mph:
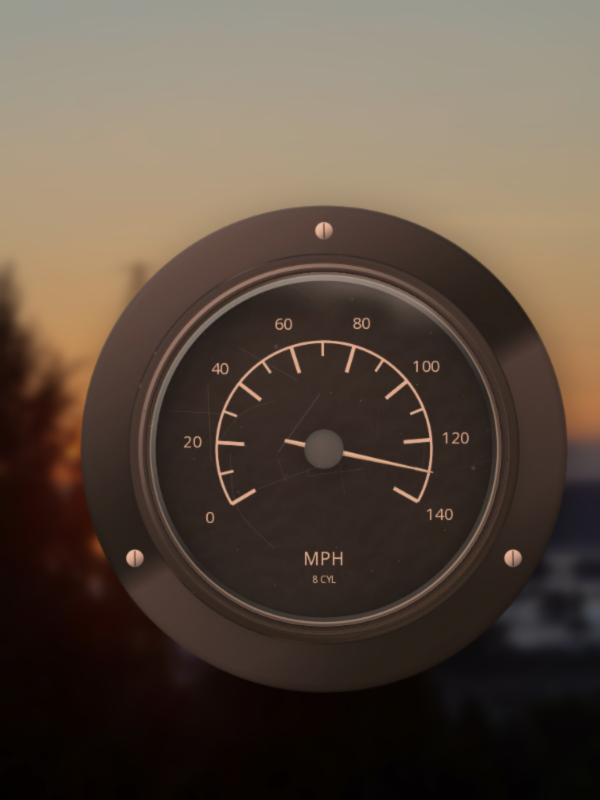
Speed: 130,mph
